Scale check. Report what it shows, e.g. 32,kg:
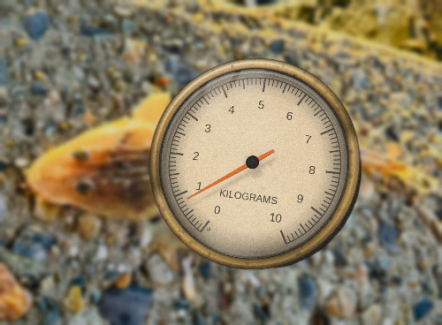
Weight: 0.8,kg
